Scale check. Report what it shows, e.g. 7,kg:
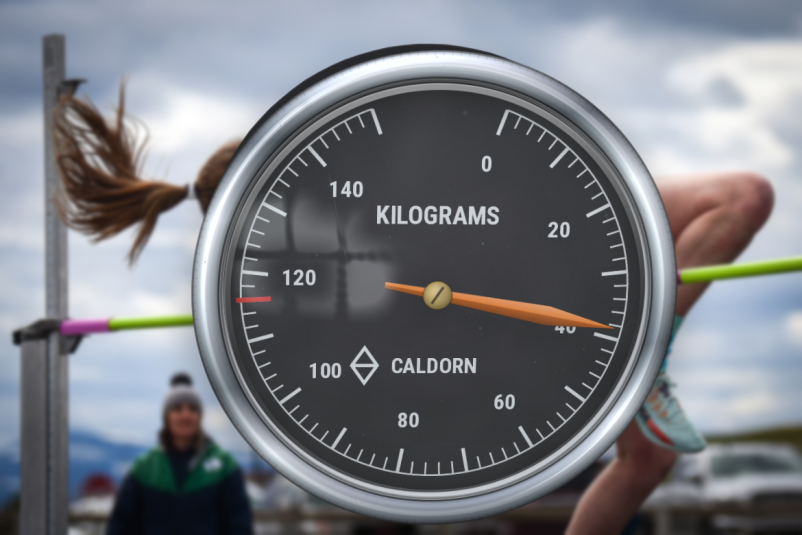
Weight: 38,kg
